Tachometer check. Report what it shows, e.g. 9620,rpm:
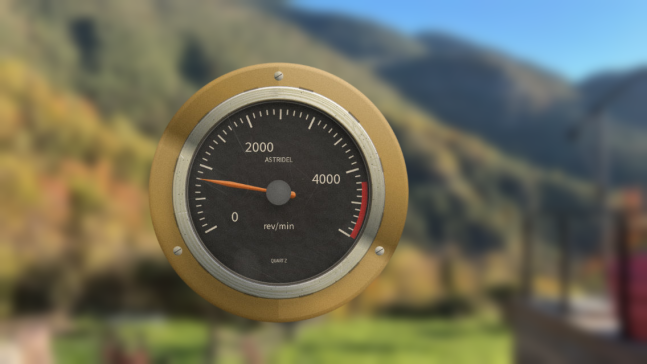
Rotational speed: 800,rpm
